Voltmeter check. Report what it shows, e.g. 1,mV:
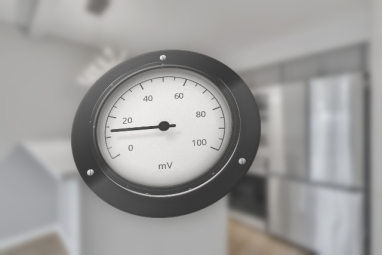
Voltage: 12.5,mV
